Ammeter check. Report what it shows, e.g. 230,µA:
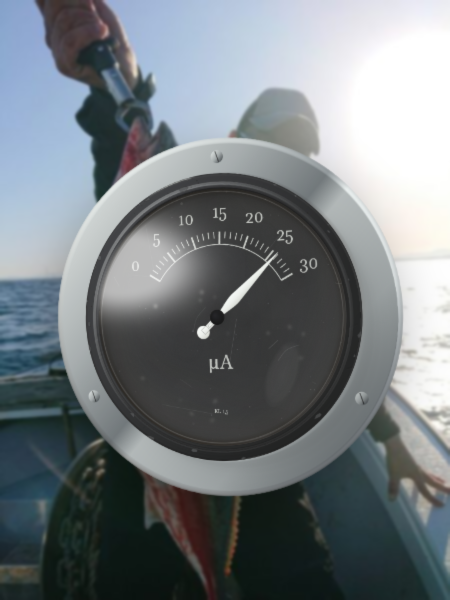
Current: 26,µA
